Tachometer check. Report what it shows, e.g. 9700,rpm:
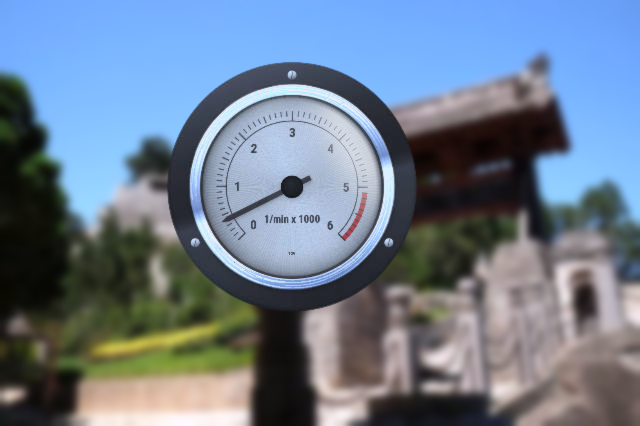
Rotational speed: 400,rpm
